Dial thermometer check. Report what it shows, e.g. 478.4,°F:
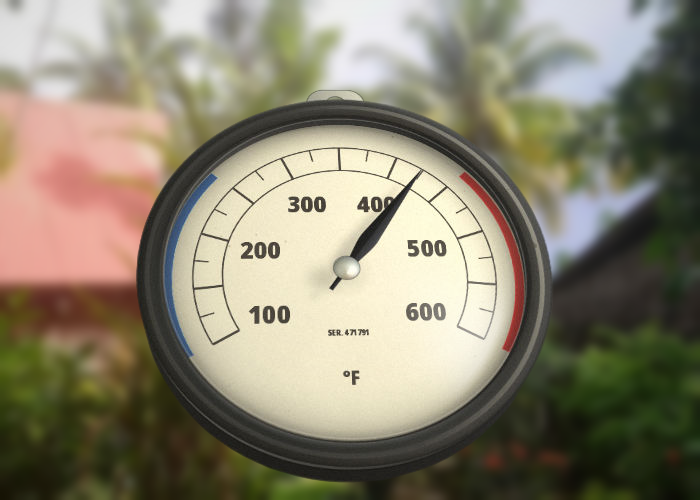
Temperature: 425,°F
